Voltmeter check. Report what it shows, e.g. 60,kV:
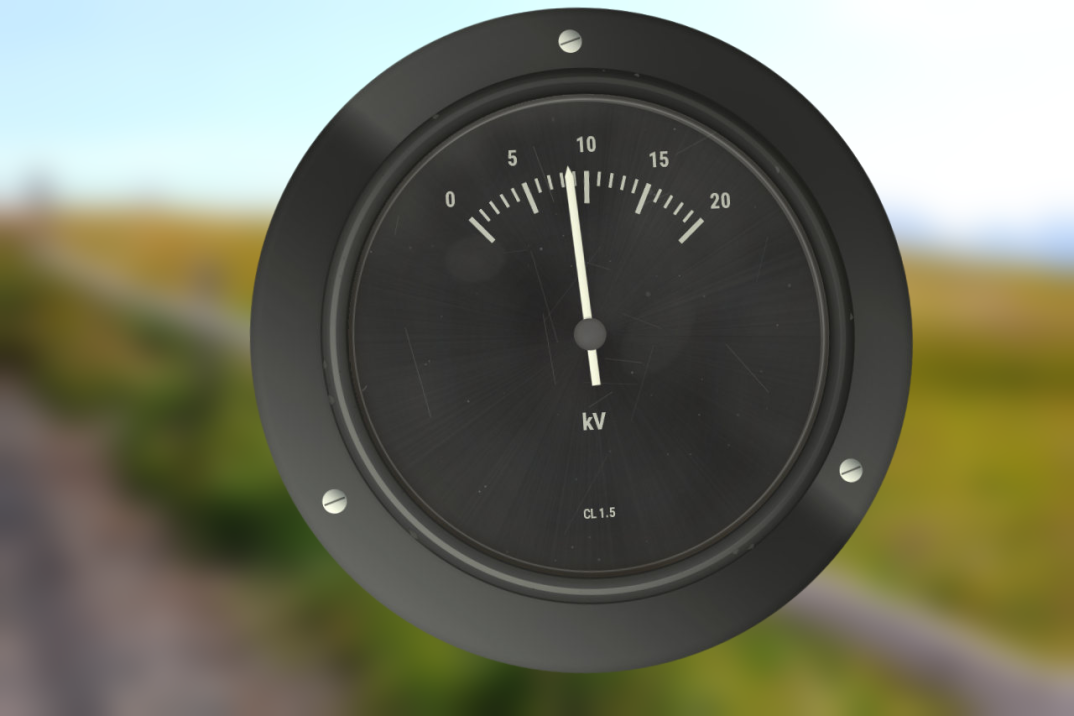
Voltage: 8.5,kV
